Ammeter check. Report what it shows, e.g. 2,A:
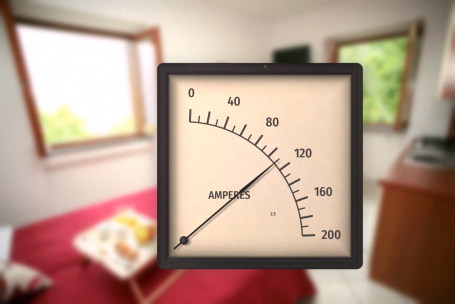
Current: 110,A
